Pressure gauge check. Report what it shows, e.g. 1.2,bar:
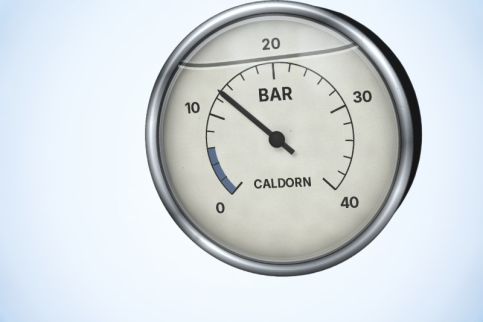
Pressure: 13,bar
